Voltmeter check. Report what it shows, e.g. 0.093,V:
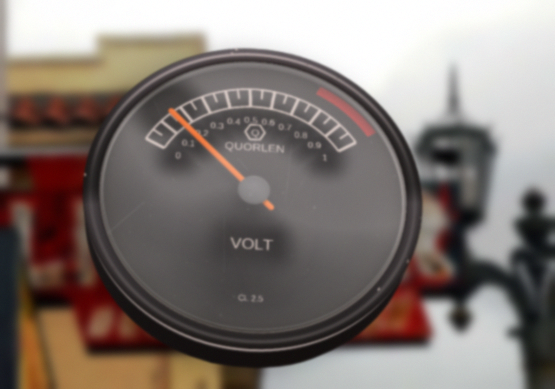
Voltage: 0.15,V
